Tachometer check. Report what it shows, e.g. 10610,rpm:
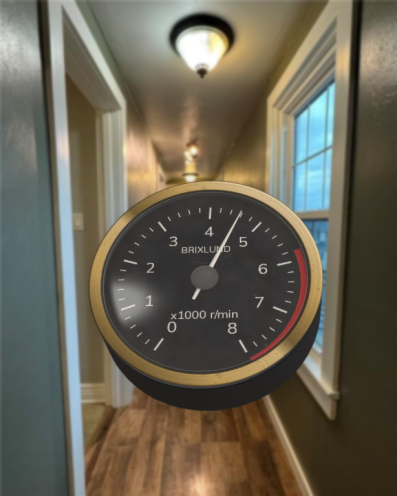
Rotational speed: 4600,rpm
